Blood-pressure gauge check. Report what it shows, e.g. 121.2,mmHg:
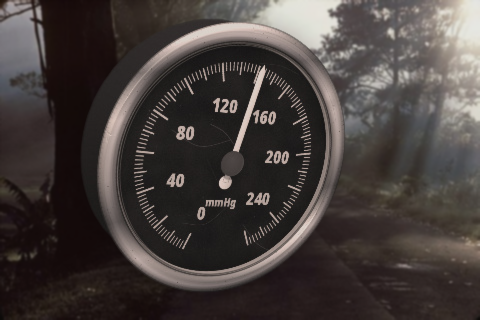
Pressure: 140,mmHg
